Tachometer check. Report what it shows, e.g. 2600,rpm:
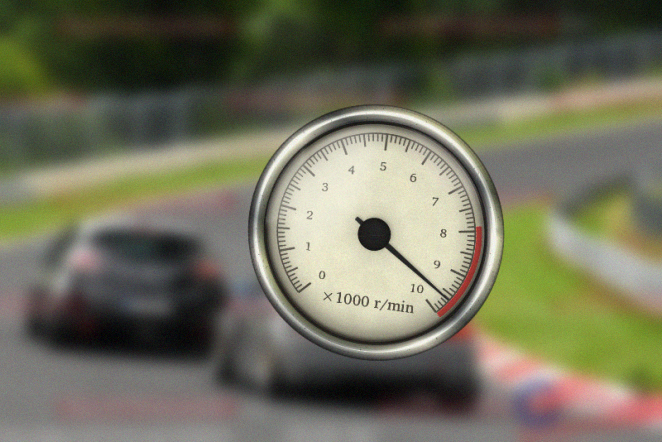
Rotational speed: 9600,rpm
